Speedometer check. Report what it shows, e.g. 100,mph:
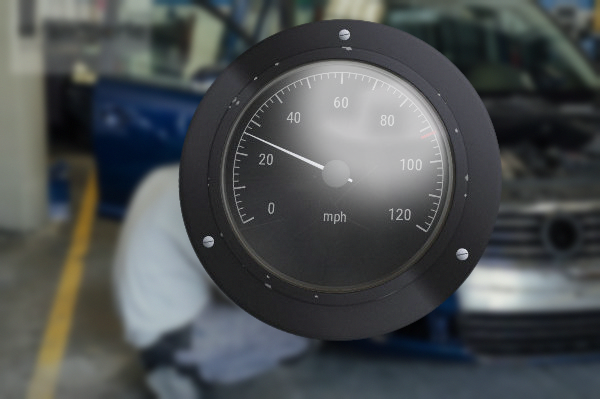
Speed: 26,mph
